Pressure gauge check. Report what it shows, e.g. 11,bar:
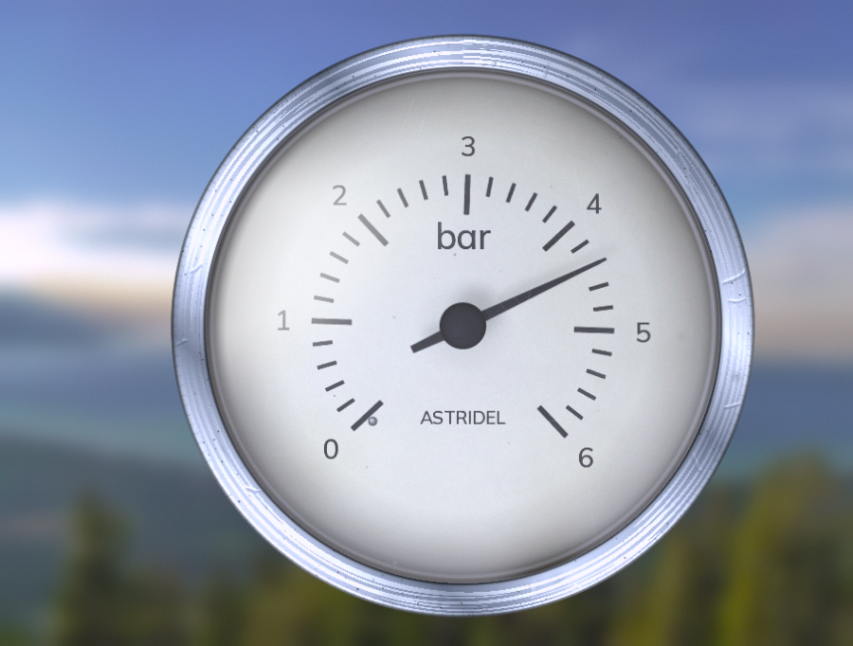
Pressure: 4.4,bar
